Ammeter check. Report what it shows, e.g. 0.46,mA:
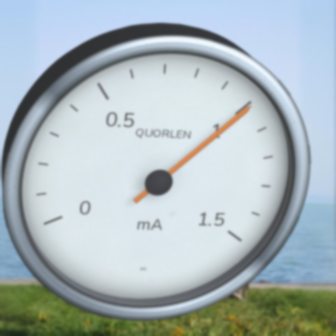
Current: 1,mA
